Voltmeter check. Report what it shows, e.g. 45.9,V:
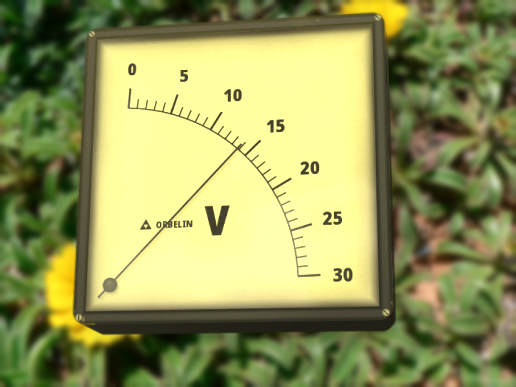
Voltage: 14,V
